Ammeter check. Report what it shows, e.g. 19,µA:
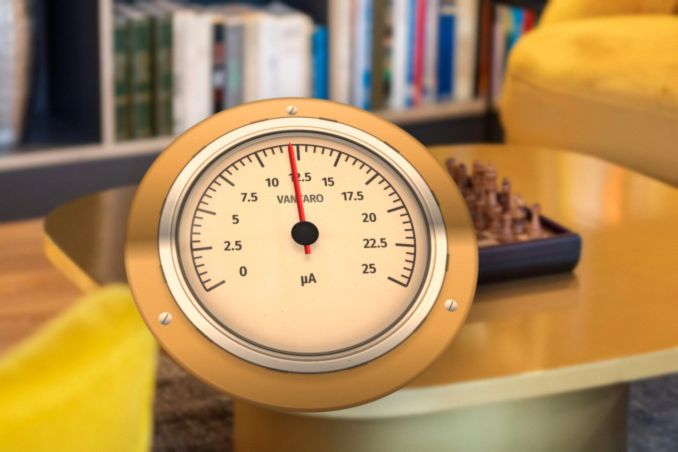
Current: 12,µA
